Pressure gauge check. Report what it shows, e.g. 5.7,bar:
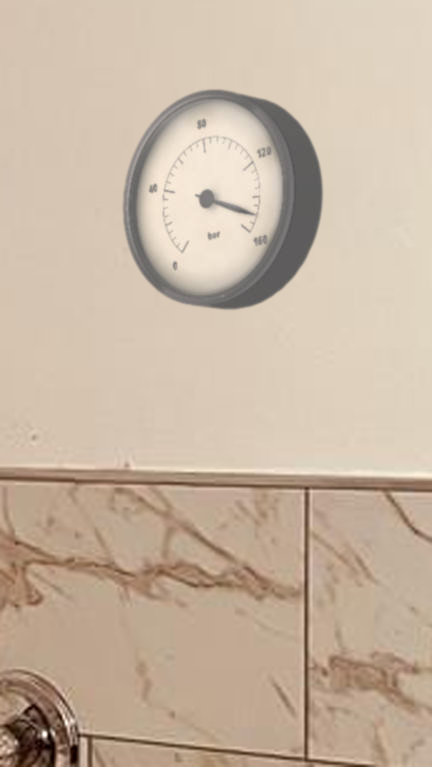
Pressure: 150,bar
